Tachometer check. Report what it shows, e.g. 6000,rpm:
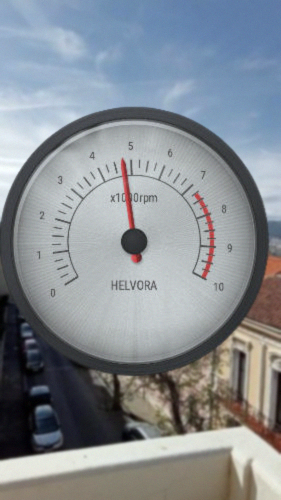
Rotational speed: 4750,rpm
